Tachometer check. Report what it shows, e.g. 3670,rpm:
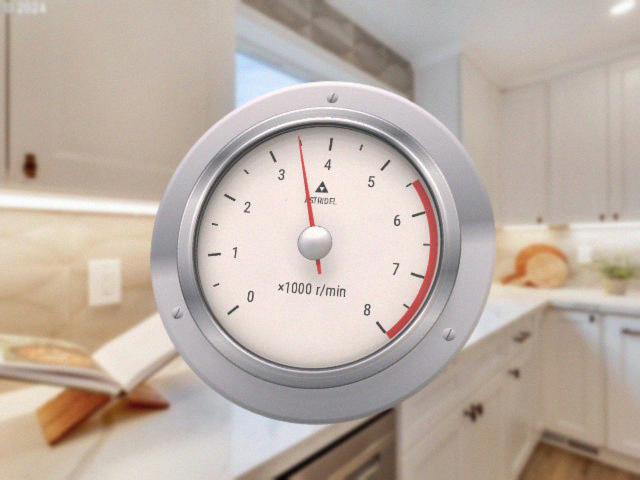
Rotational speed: 3500,rpm
